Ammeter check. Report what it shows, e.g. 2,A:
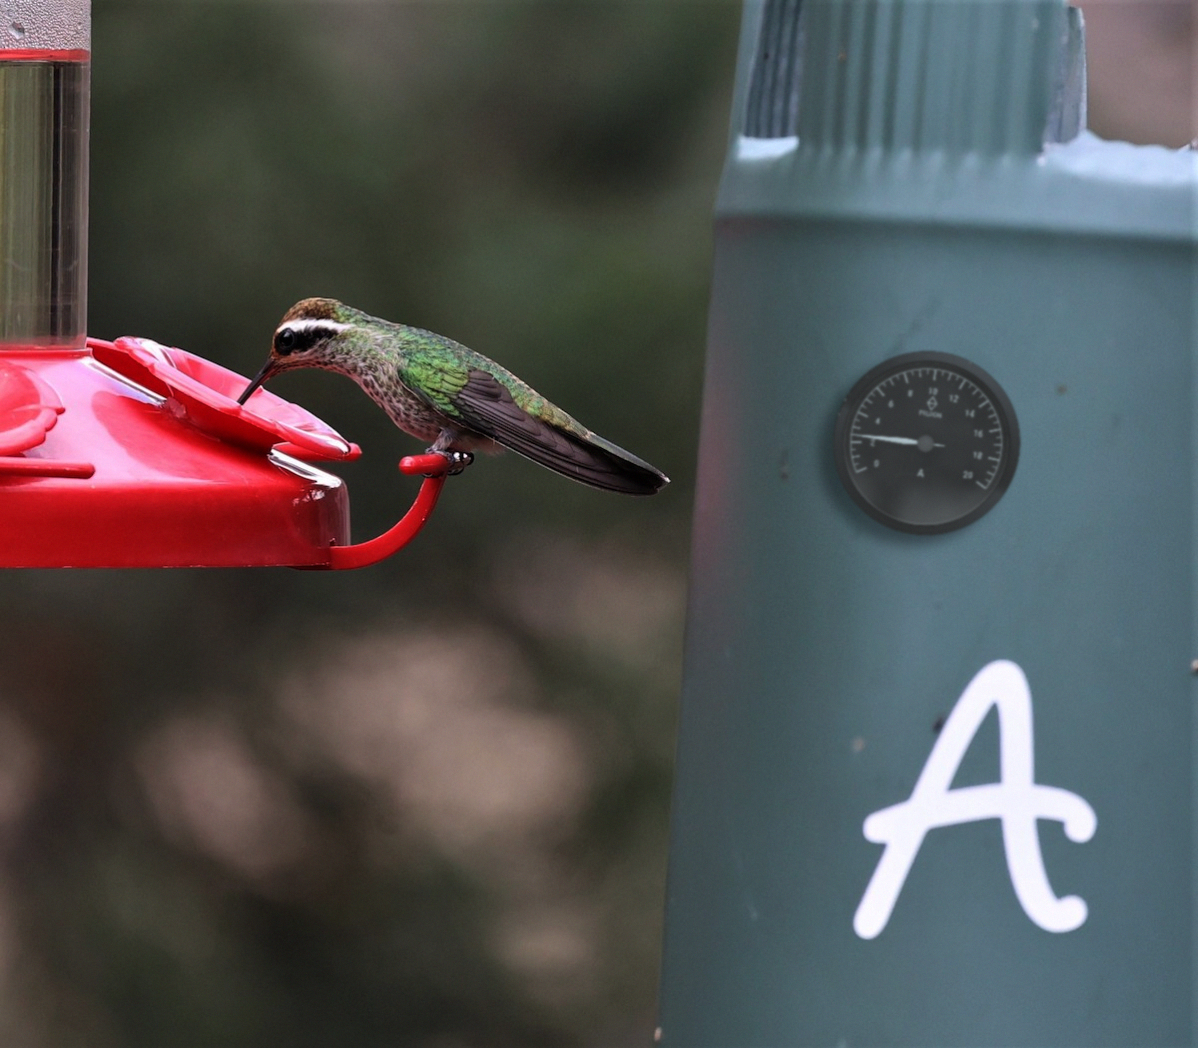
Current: 2.5,A
